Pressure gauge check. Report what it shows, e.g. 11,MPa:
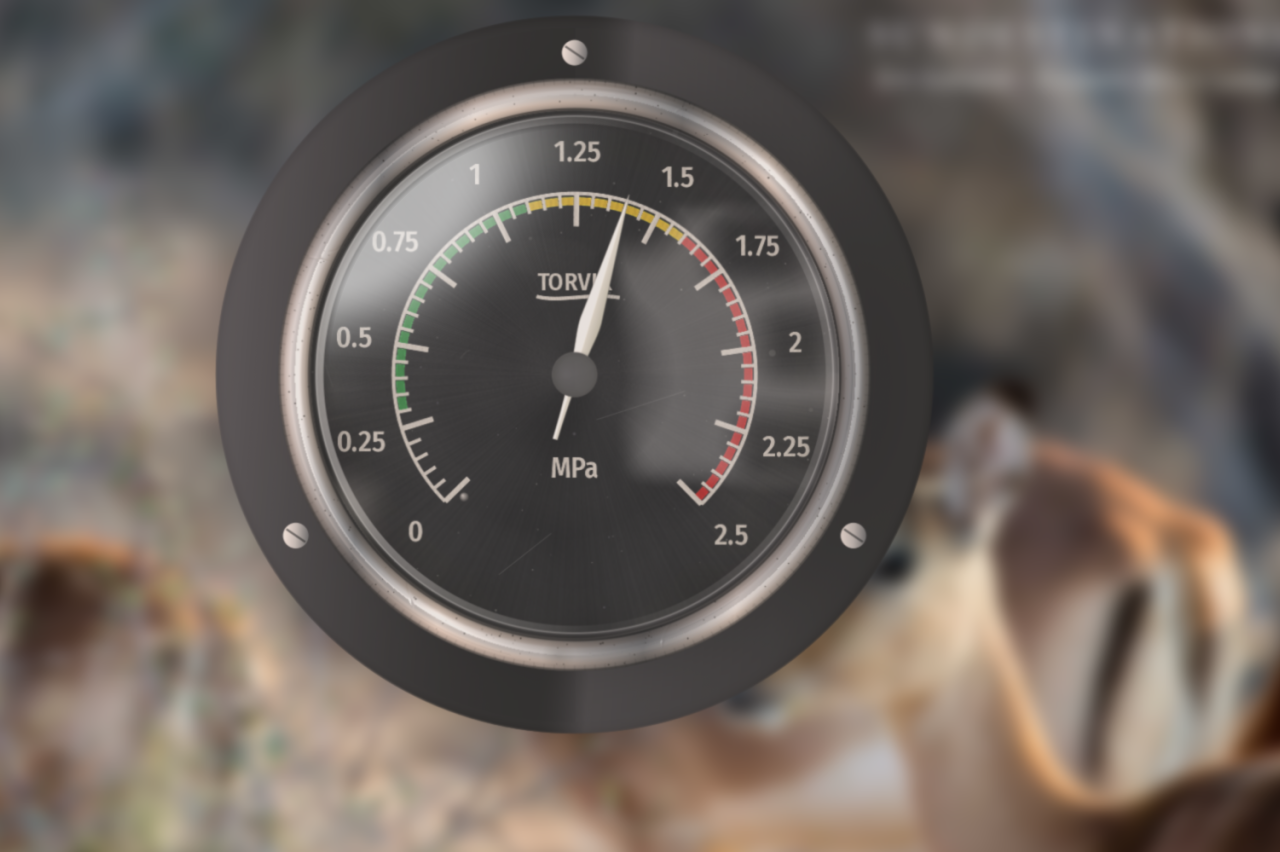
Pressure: 1.4,MPa
